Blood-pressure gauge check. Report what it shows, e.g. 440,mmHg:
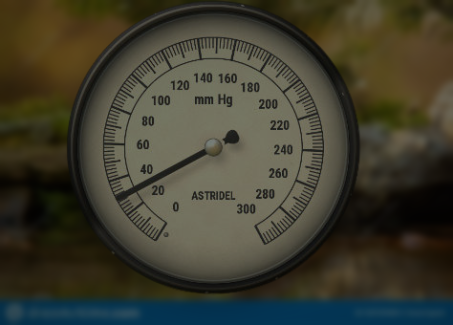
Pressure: 30,mmHg
